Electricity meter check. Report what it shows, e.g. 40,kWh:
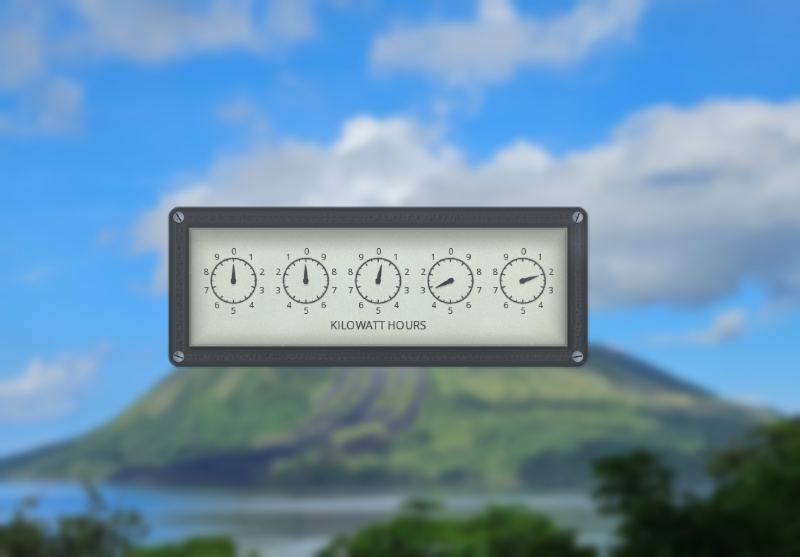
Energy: 32,kWh
